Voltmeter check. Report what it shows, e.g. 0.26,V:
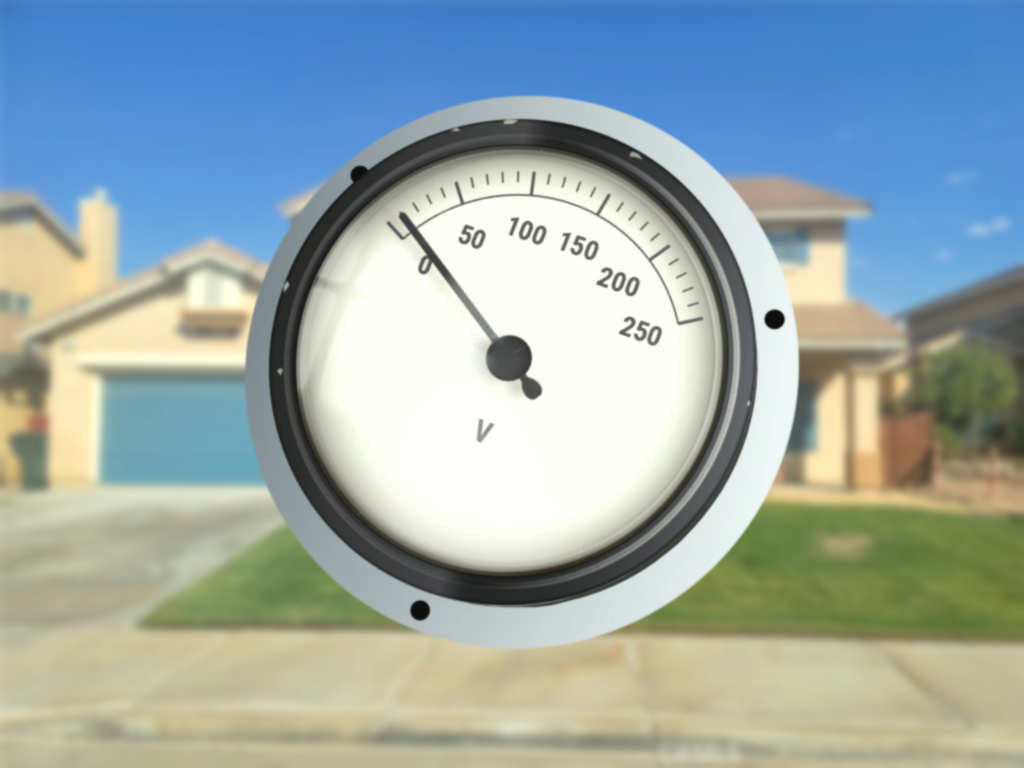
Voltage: 10,V
